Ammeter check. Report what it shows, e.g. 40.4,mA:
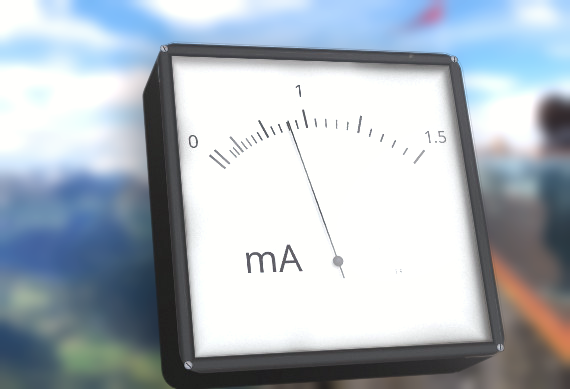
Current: 0.9,mA
